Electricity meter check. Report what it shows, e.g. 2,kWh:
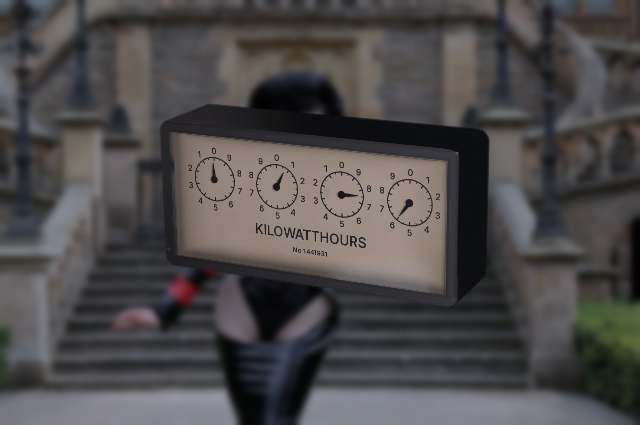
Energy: 76,kWh
